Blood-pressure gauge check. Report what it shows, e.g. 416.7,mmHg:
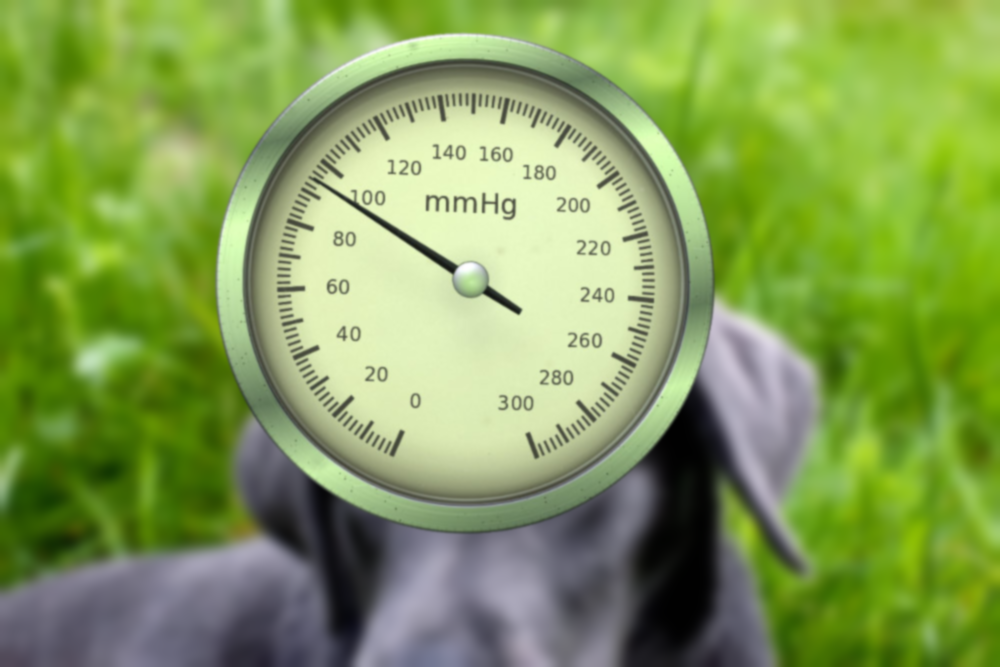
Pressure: 94,mmHg
